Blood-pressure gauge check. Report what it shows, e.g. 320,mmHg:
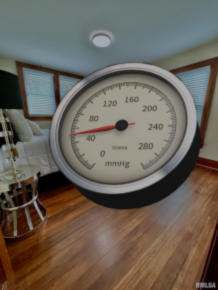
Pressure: 50,mmHg
